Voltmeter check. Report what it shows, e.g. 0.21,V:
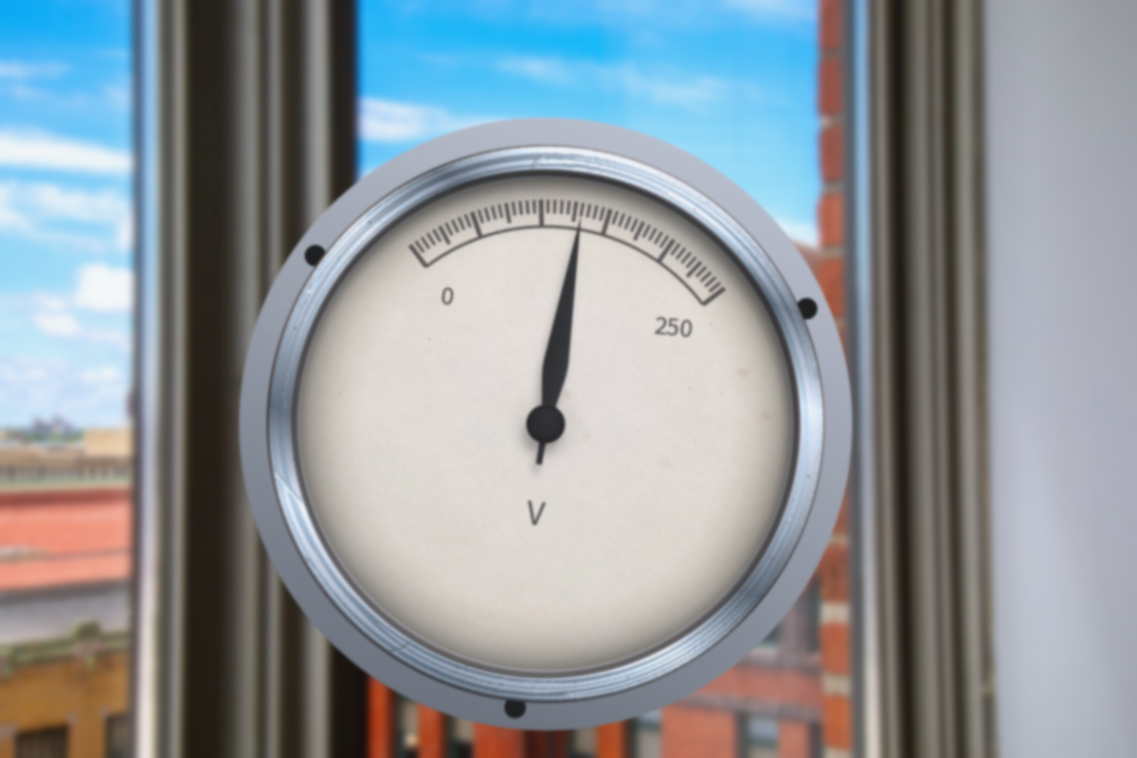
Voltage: 130,V
